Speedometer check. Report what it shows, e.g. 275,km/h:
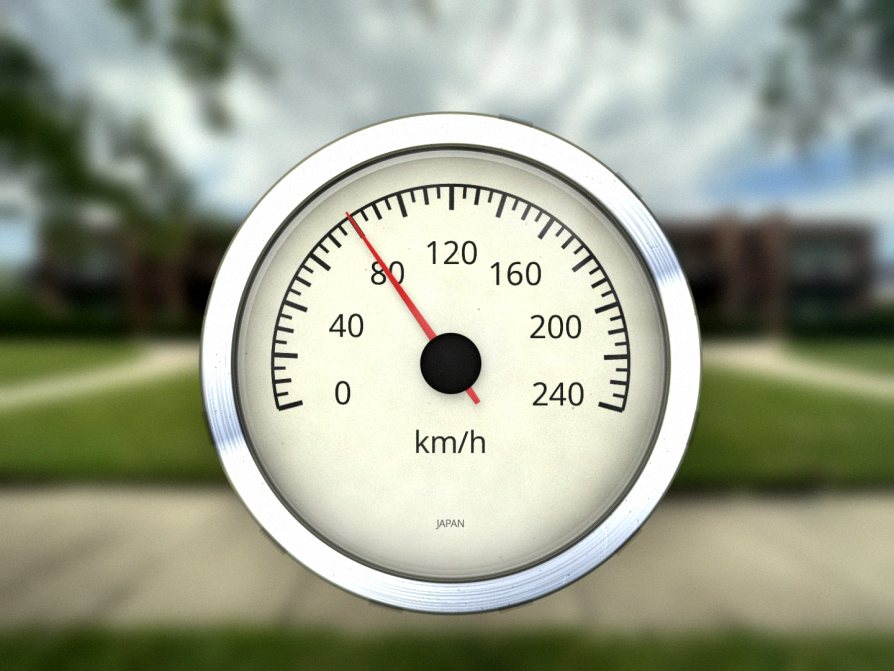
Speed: 80,km/h
